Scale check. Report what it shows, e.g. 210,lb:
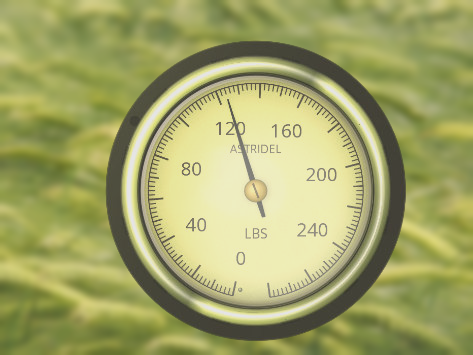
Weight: 124,lb
